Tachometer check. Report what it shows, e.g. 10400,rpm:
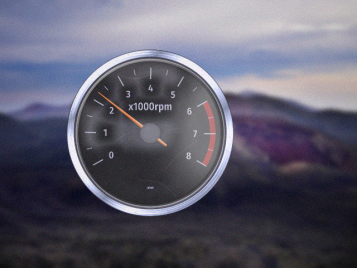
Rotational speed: 2250,rpm
